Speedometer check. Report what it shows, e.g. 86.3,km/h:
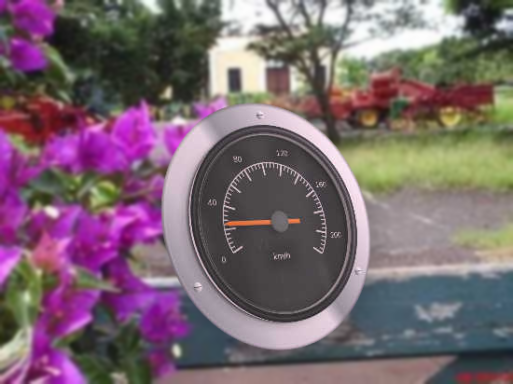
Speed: 24,km/h
